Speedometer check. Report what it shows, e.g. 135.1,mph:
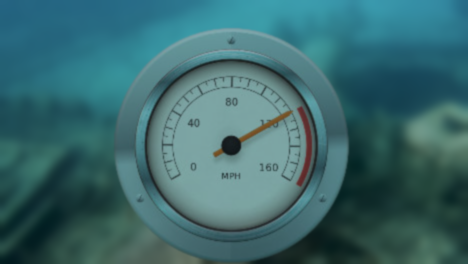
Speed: 120,mph
